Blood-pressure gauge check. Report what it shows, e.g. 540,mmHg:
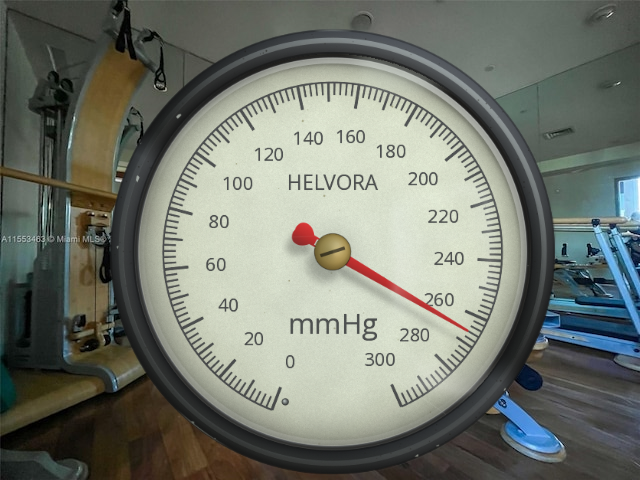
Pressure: 266,mmHg
